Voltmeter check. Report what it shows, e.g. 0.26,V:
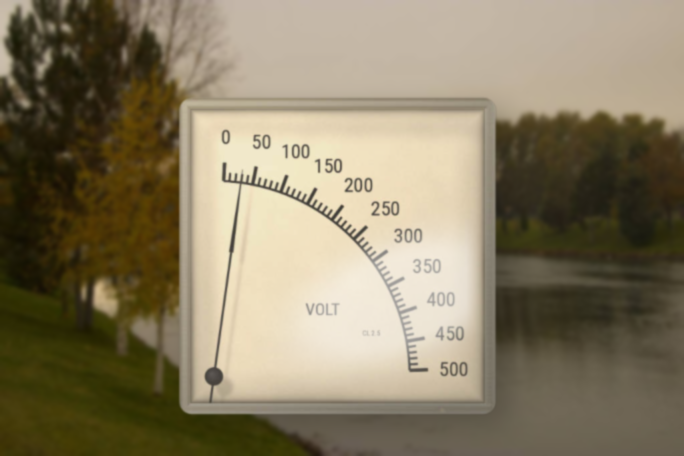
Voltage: 30,V
